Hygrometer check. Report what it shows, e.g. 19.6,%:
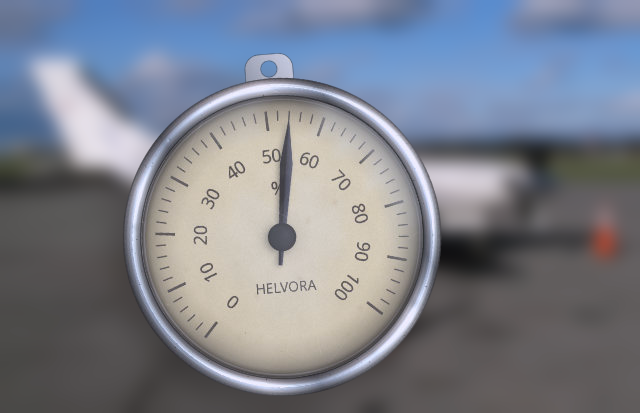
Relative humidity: 54,%
